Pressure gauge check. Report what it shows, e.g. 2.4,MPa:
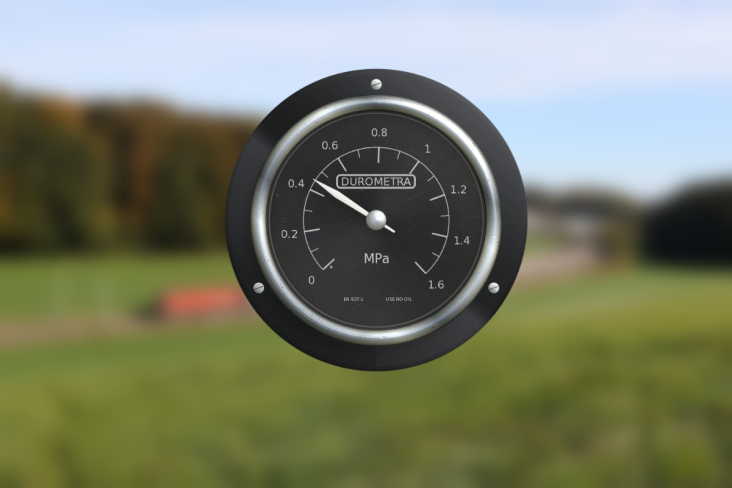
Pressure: 0.45,MPa
